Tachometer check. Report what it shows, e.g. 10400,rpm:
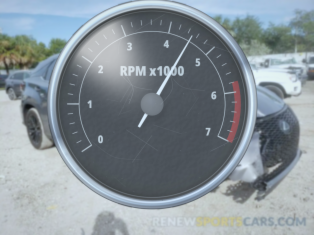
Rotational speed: 4500,rpm
